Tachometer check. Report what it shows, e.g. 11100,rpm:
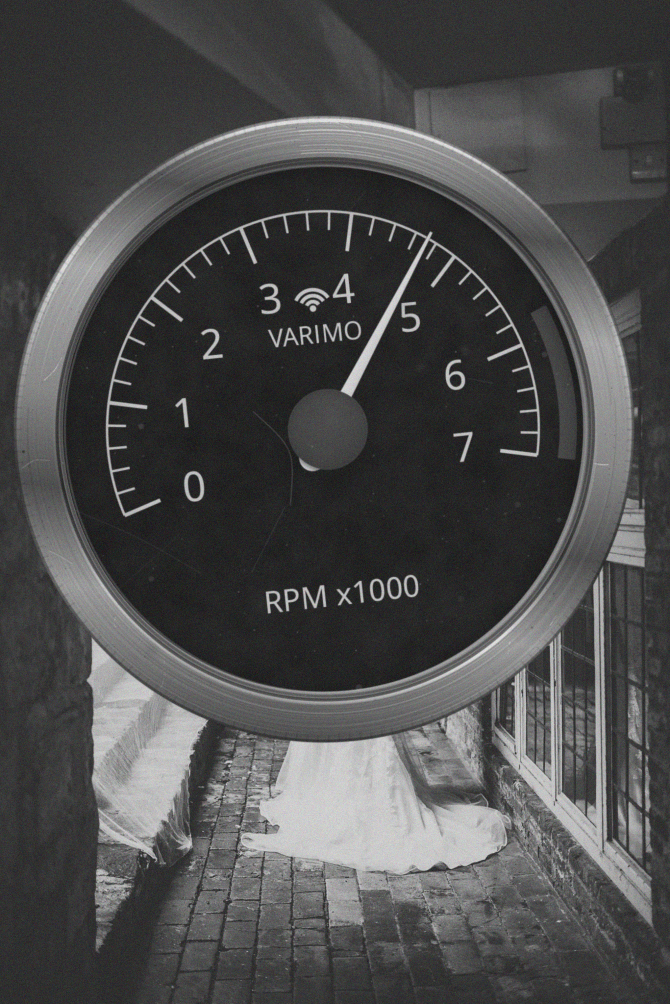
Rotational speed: 4700,rpm
